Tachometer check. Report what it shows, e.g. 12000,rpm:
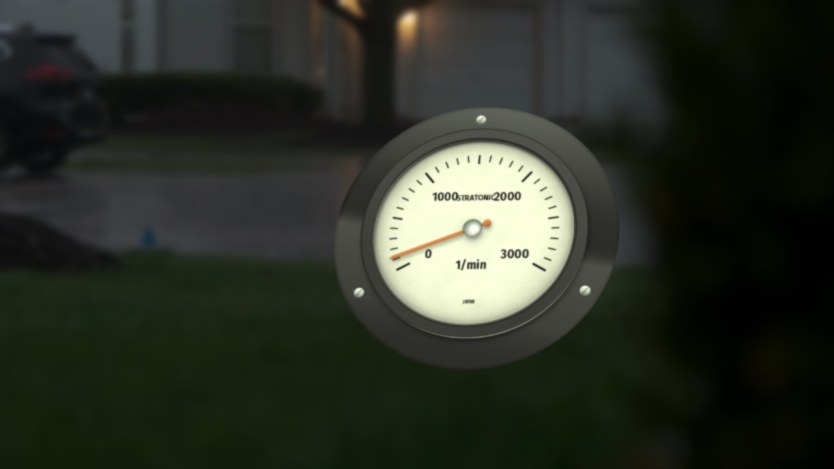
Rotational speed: 100,rpm
